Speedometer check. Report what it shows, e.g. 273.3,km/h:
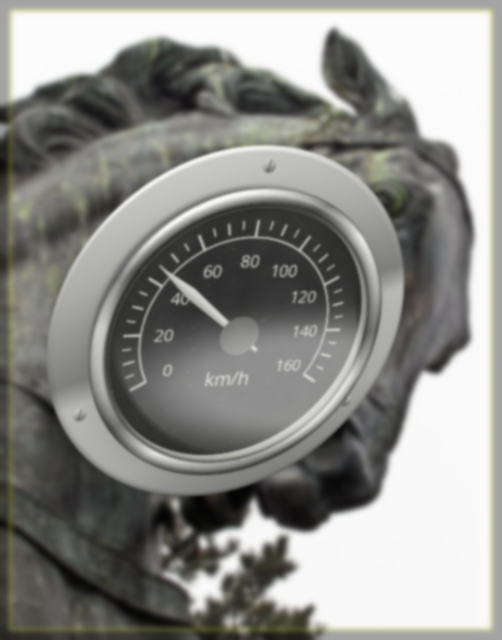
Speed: 45,km/h
